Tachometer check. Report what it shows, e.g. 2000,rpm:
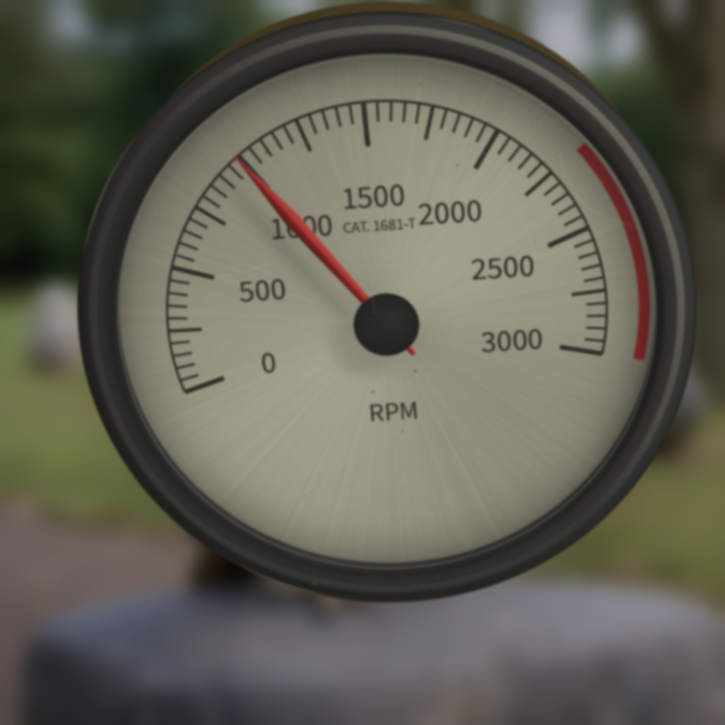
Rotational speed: 1000,rpm
